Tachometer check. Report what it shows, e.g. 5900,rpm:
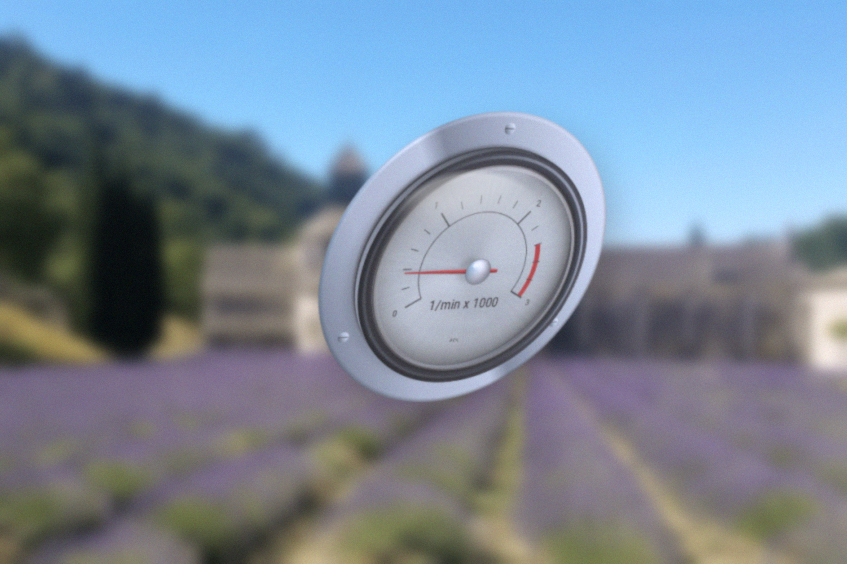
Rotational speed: 400,rpm
